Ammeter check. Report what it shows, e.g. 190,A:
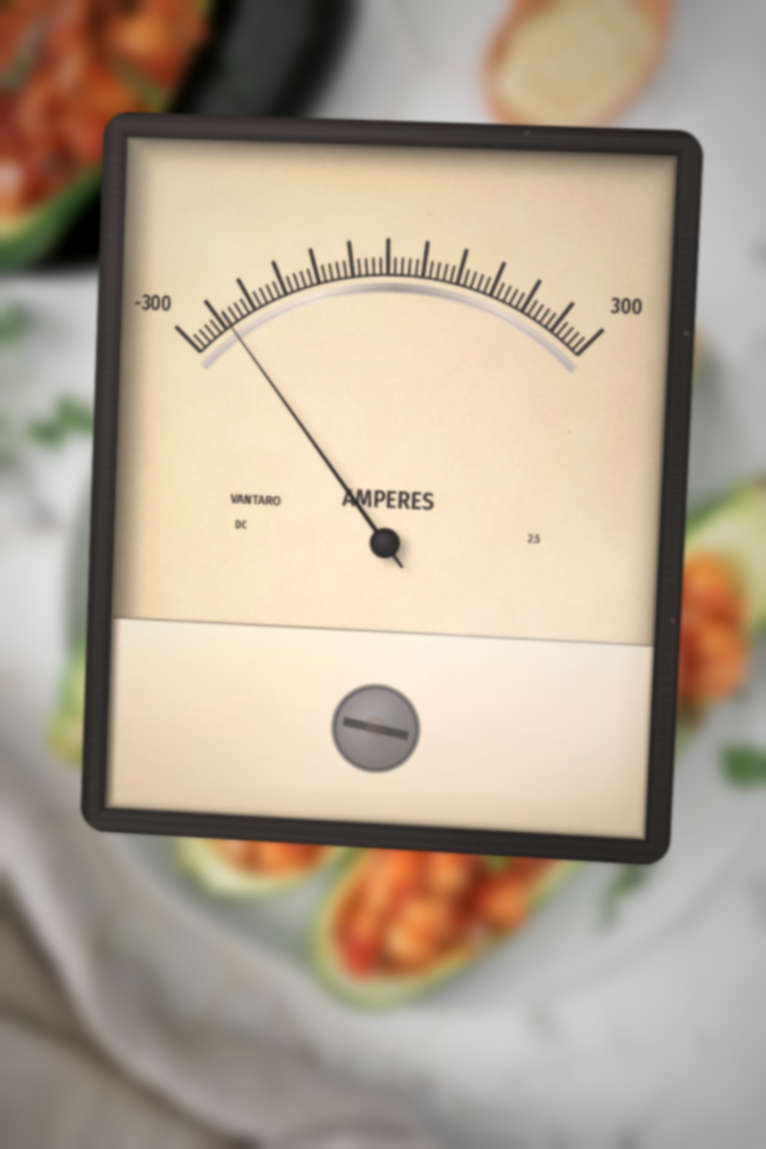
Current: -240,A
